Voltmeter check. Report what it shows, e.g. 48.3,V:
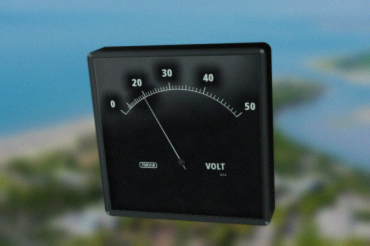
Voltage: 20,V
